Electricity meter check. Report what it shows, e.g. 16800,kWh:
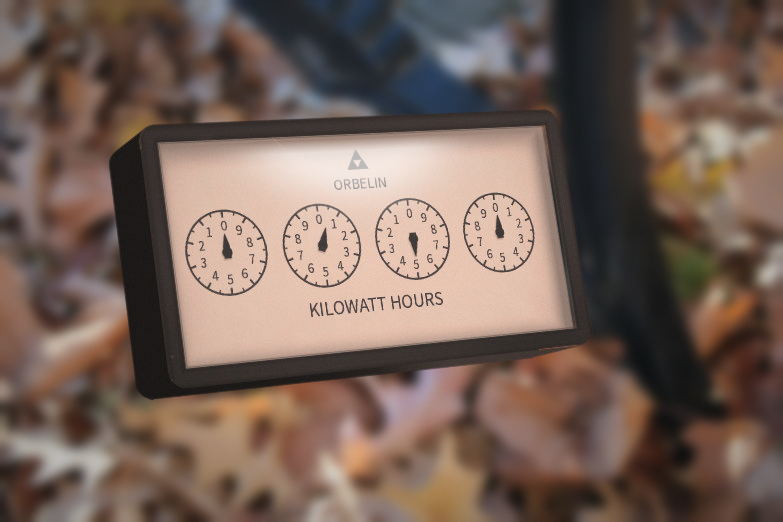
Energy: 50,kWh
